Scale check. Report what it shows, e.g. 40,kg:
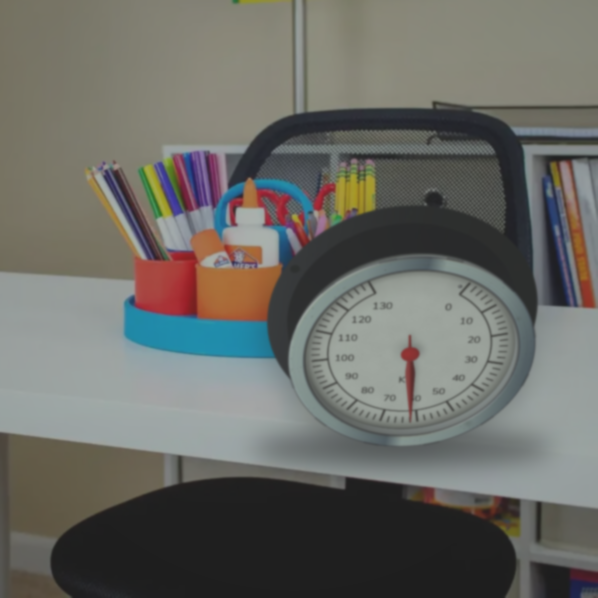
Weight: 62,kg
